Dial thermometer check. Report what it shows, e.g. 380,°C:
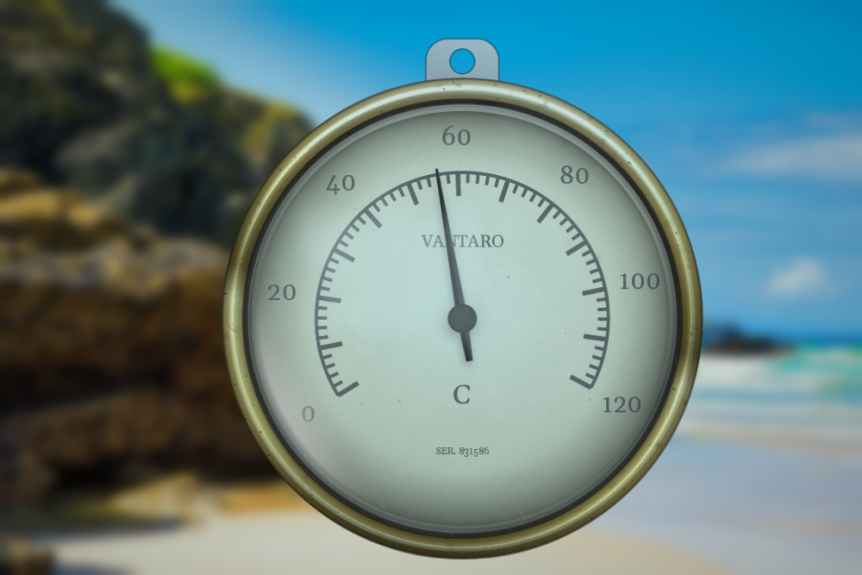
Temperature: 56,°C
